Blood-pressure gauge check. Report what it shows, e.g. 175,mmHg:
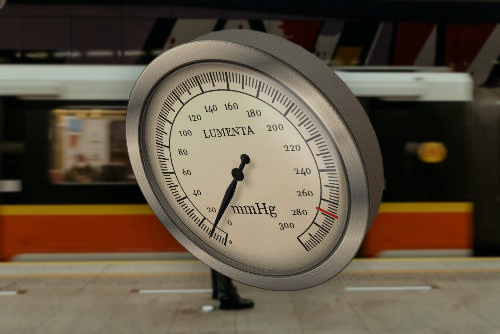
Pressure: 10,mmHg
